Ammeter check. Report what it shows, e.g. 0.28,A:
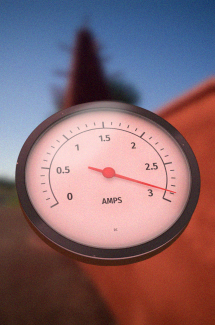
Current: 2.9,A
